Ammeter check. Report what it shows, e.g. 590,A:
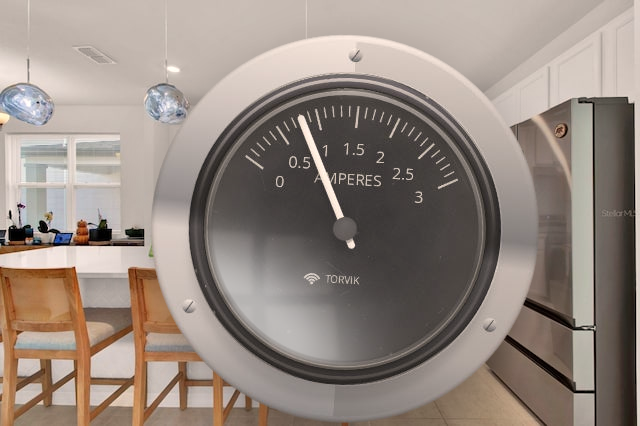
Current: 0.8,A
